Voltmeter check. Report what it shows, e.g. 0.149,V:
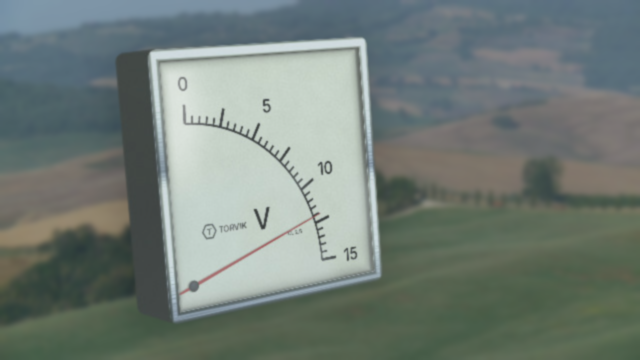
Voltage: 12,V
